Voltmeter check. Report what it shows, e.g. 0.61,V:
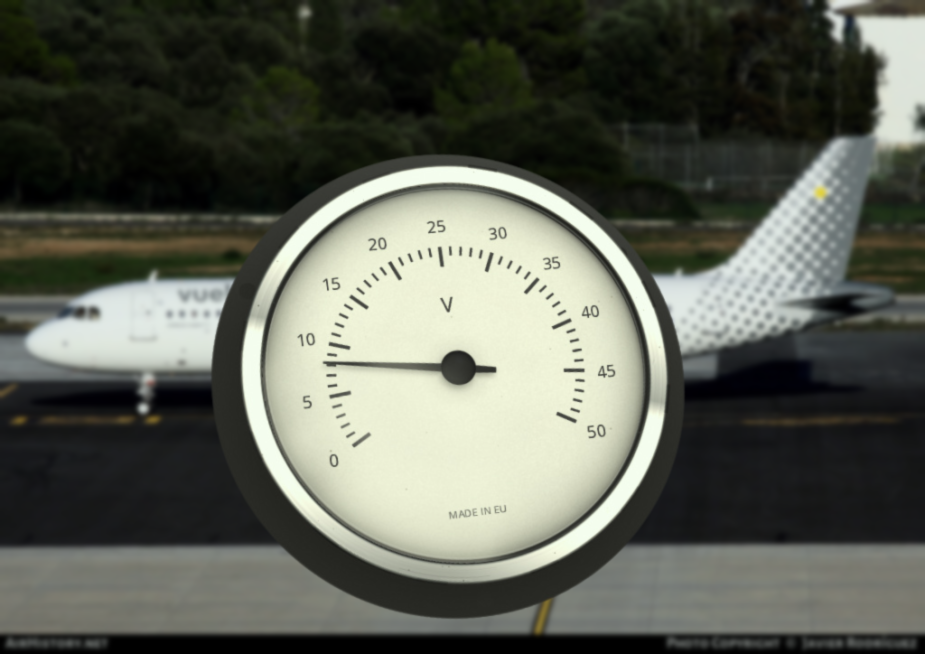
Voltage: 8,V
